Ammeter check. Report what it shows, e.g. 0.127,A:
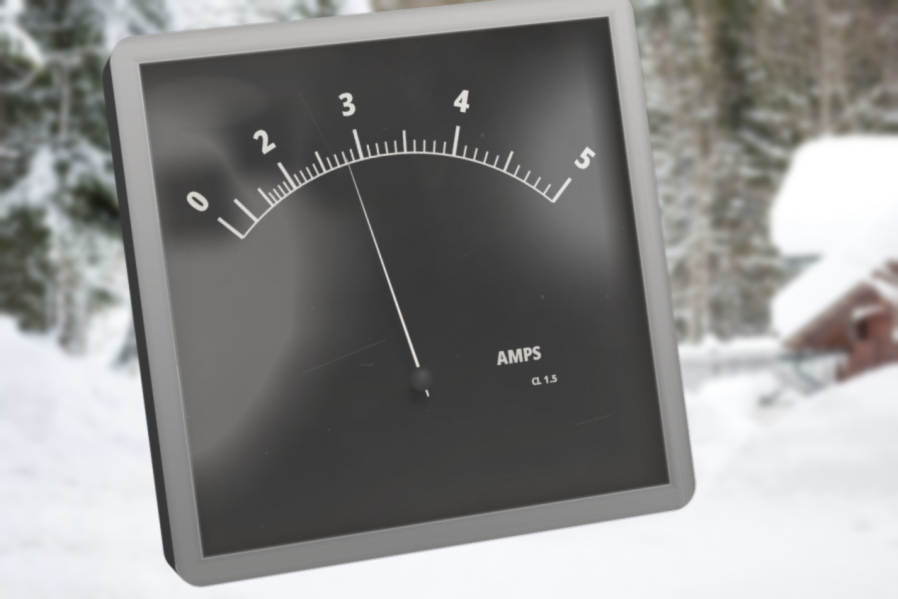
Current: 2.8,A
